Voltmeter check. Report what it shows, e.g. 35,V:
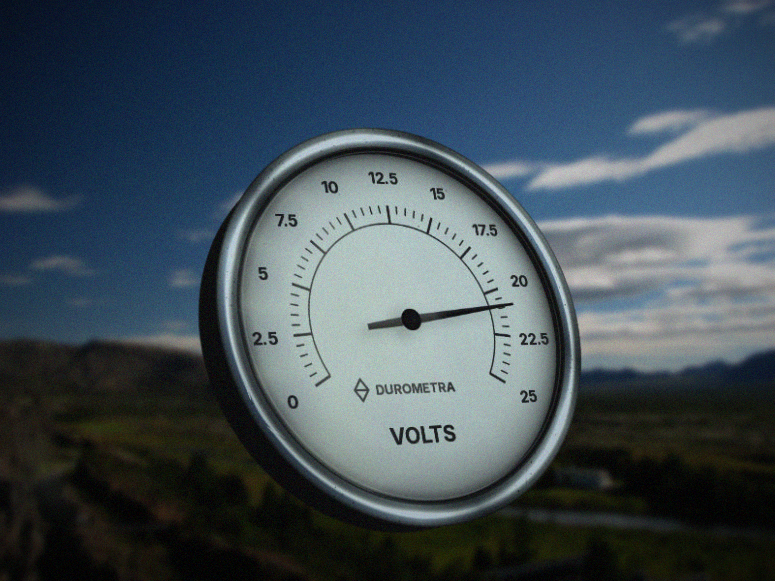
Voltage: 21,V
